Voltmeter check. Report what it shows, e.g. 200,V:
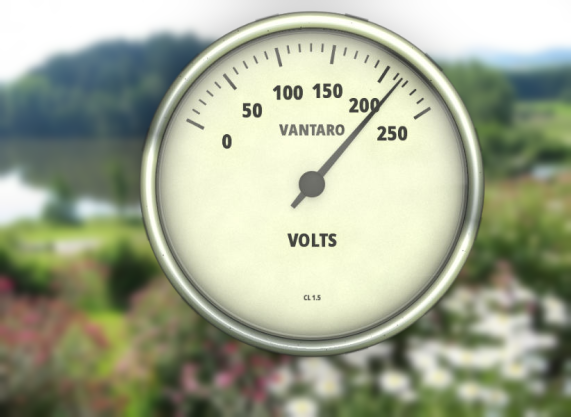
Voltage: 215,V
